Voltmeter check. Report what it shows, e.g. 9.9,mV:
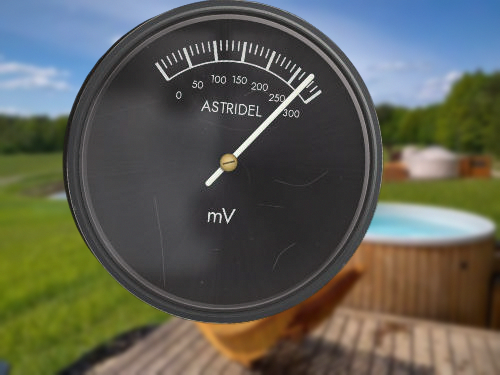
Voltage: 270,mV
